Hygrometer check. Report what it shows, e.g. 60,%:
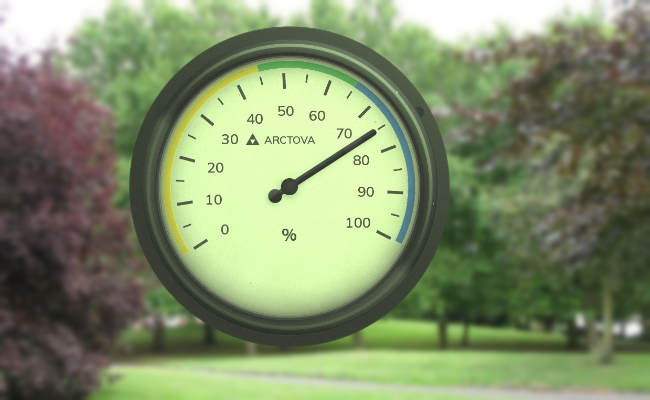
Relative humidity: 75,%
